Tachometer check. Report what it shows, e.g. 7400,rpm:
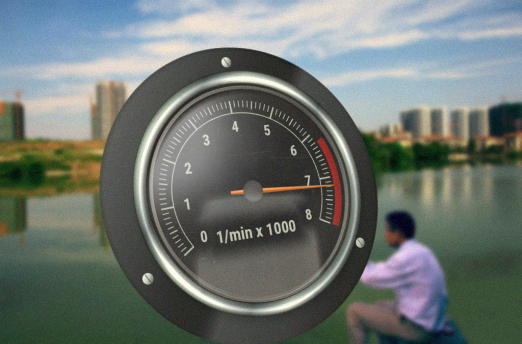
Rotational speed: 7200,rpm
